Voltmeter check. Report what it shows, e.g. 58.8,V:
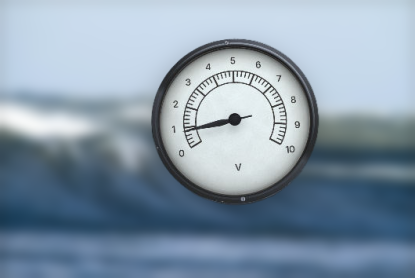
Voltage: 0.8,V
